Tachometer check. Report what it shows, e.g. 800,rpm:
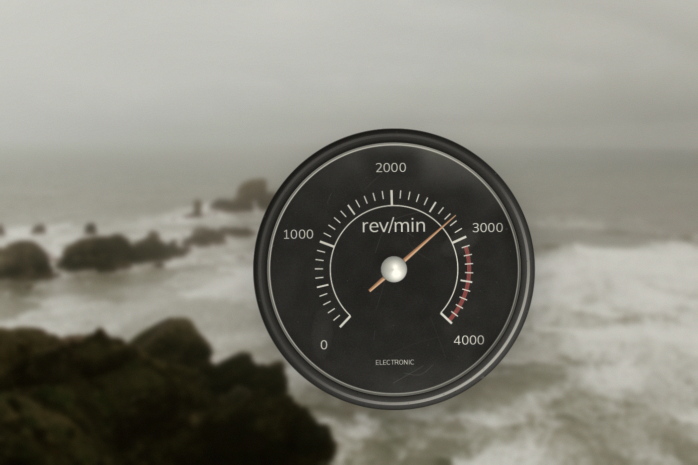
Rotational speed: 2750,rpm
